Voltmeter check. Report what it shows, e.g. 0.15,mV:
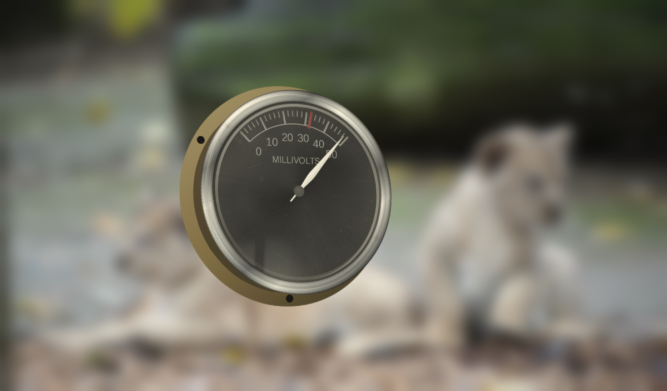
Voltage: 48,mV
